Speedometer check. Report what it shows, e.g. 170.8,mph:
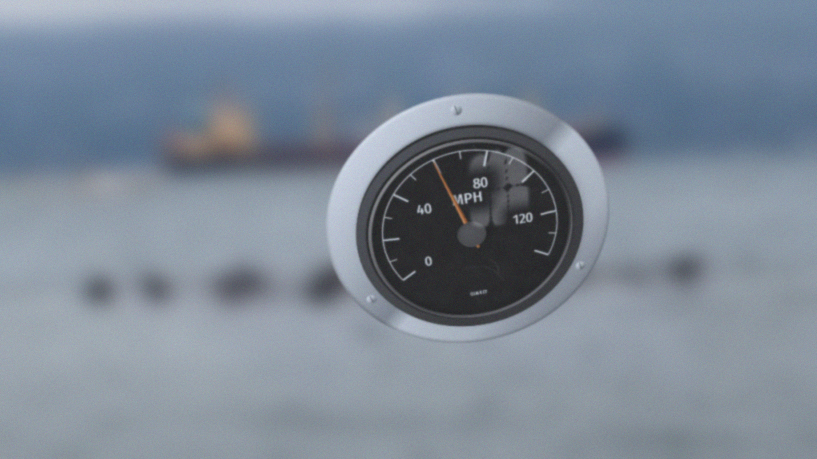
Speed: 60,mph
